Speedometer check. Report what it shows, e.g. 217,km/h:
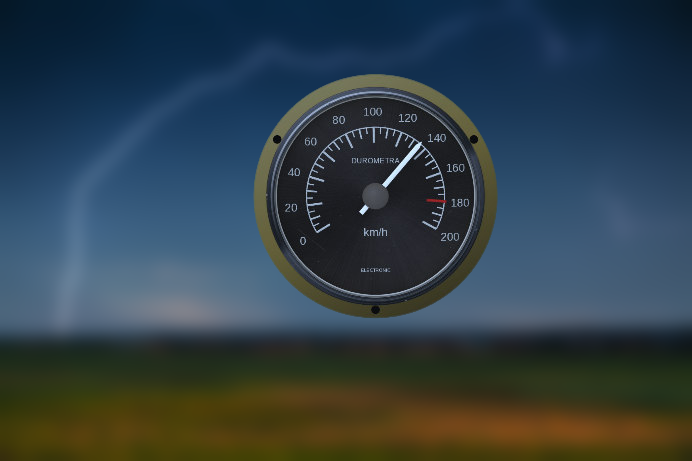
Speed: 135,km/h
